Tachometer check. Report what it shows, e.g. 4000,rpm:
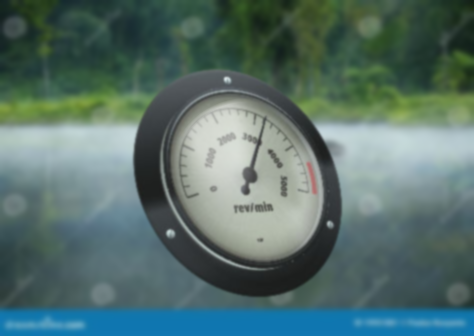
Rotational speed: 3200,rpm
